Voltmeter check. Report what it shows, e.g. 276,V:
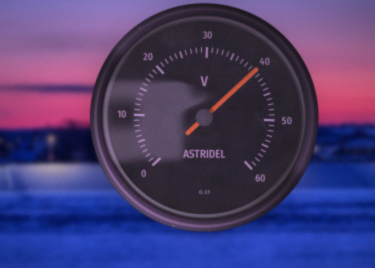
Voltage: 40,V
